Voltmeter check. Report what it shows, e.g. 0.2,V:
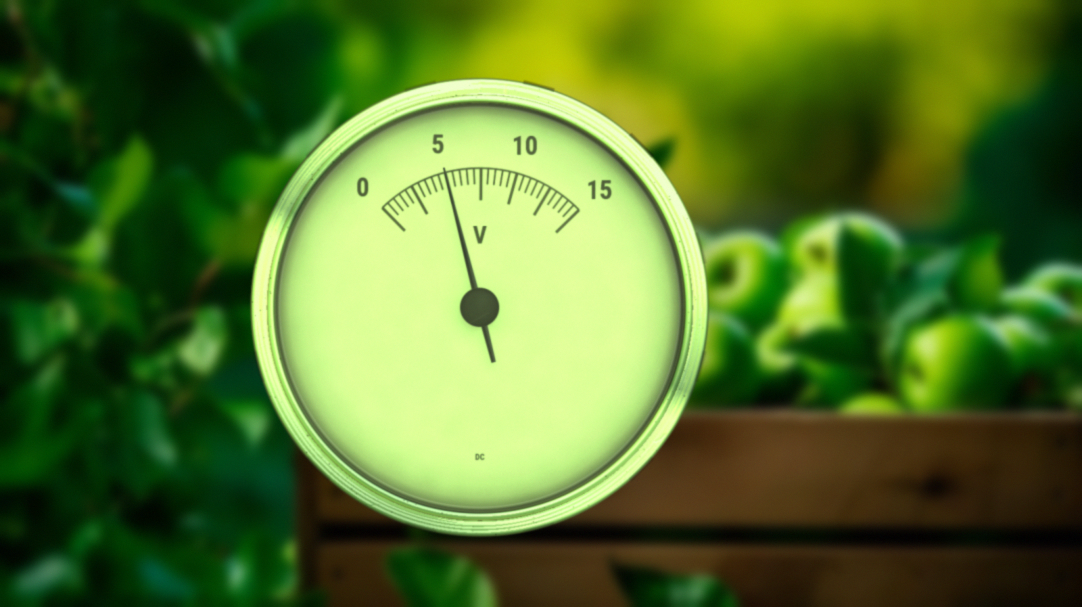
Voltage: 5,V
